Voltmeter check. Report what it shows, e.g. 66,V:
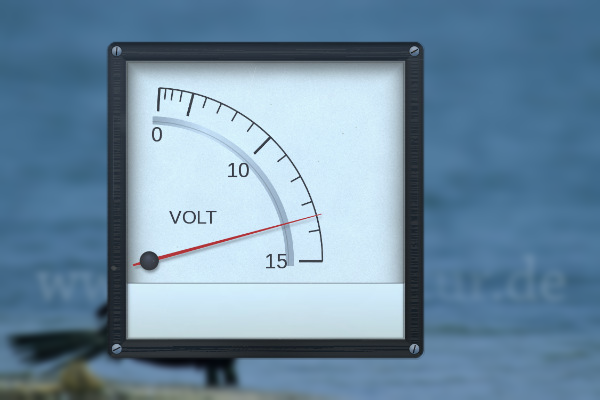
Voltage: 13.5,V
